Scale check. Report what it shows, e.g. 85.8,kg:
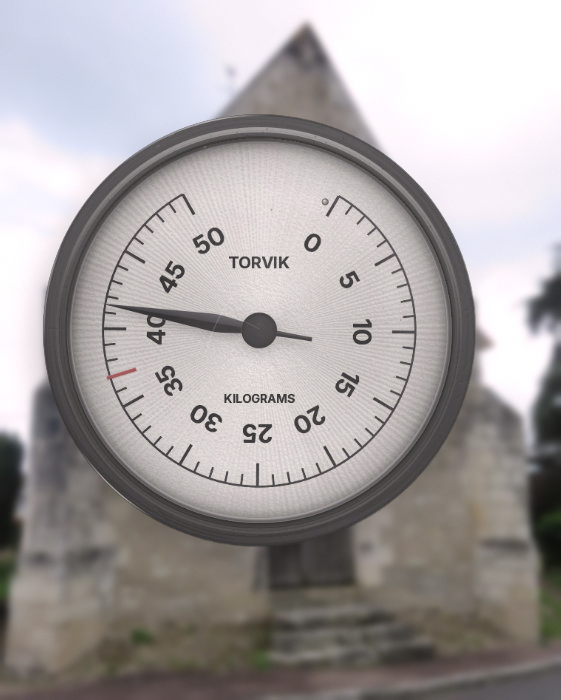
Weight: 41.5,kg
